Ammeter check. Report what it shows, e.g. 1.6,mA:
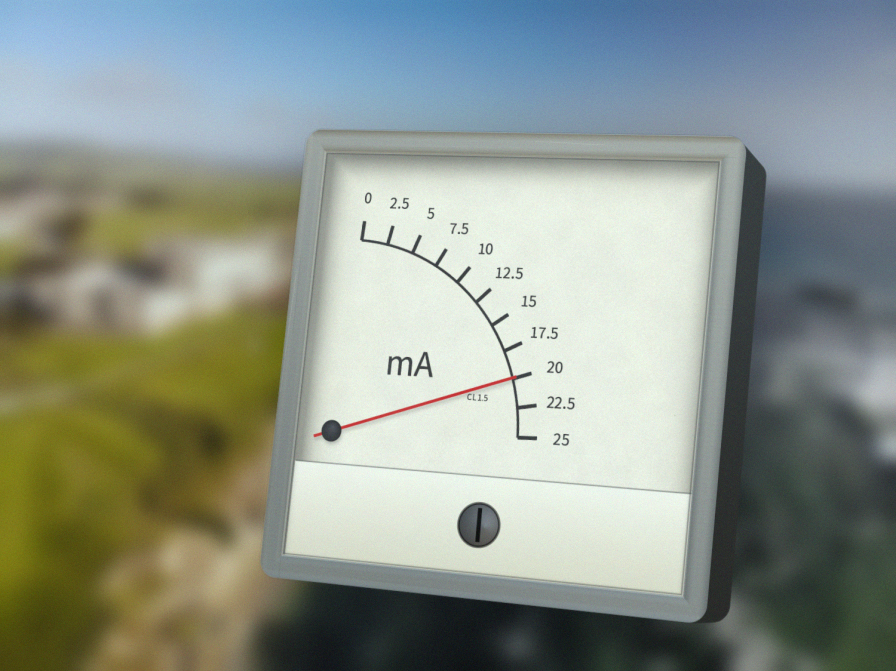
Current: 20,mA
